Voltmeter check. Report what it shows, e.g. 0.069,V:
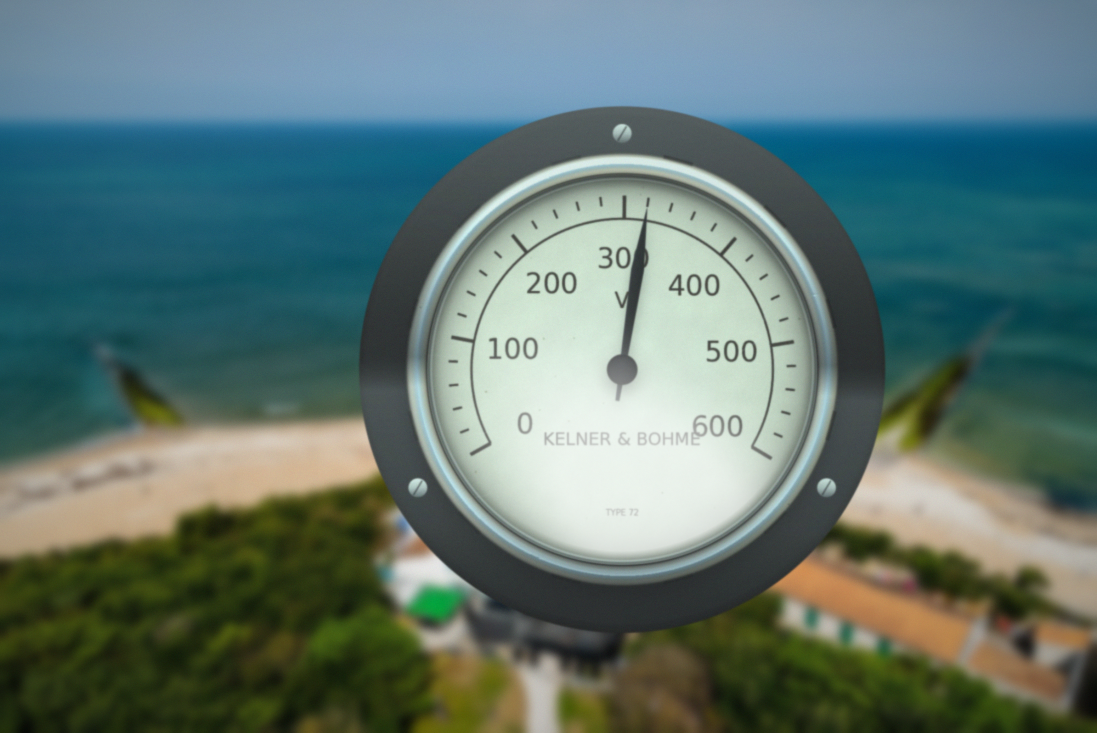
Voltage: 320,V
